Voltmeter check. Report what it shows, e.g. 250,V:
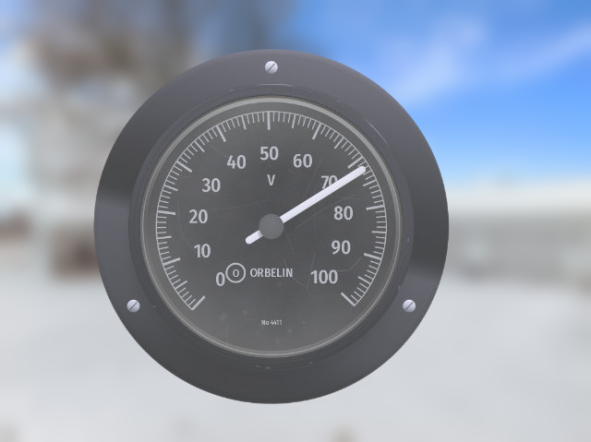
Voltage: 72,V
